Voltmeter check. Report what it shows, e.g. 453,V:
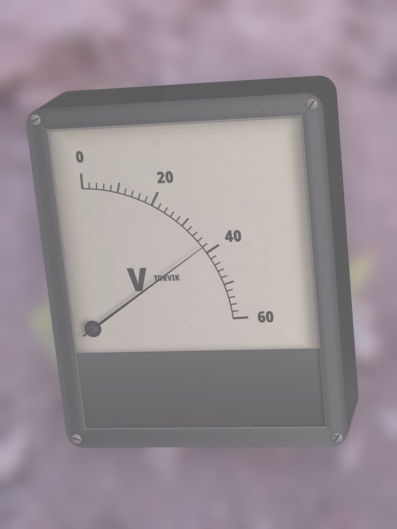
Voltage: 38,V
